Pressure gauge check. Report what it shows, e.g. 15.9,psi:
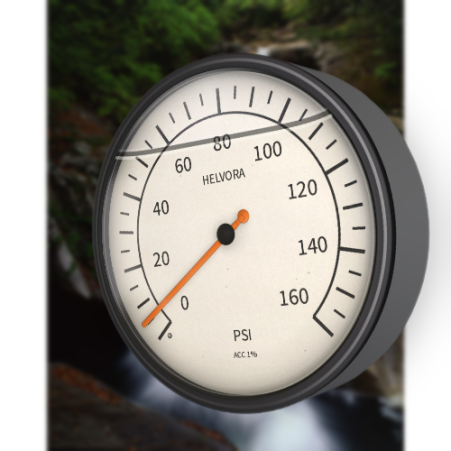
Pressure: 5,psi
